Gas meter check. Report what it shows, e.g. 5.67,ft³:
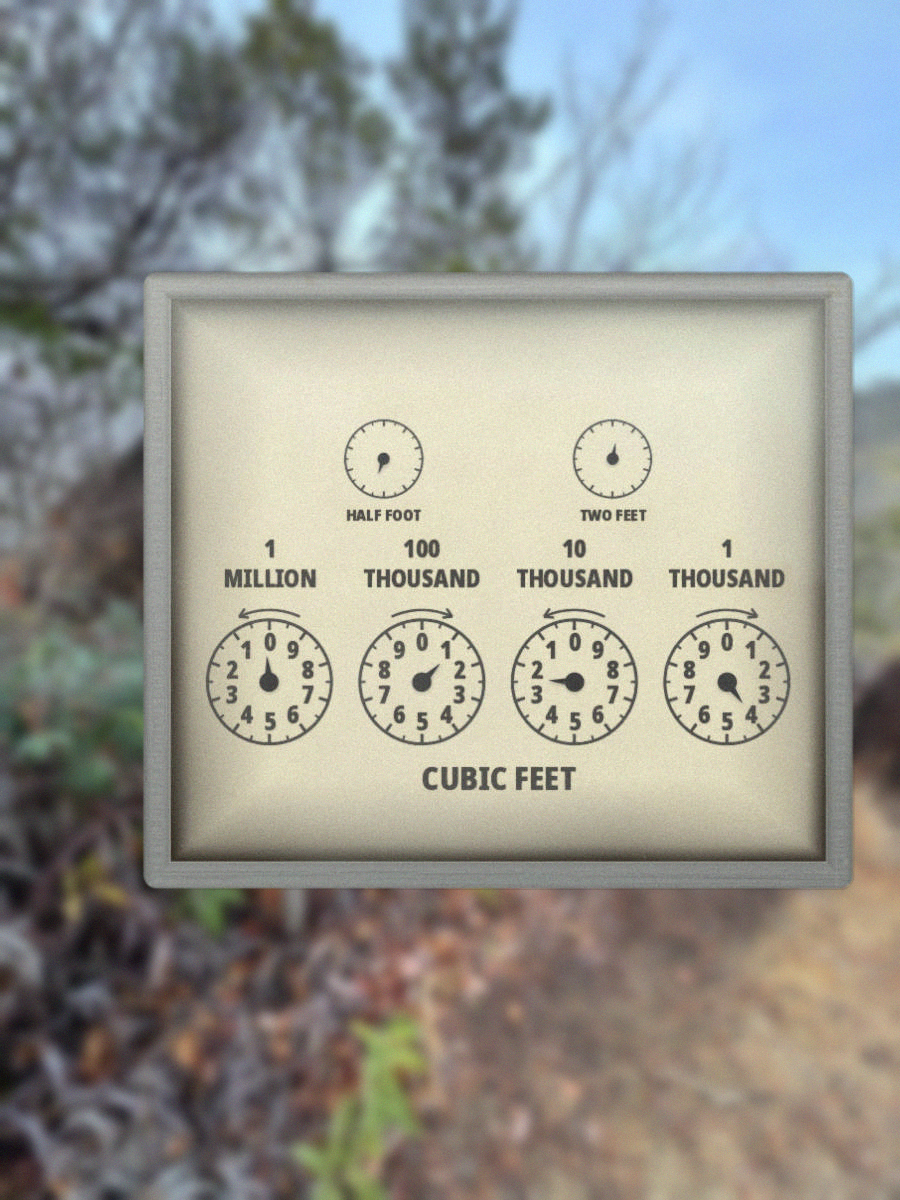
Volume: 12400,ft³
